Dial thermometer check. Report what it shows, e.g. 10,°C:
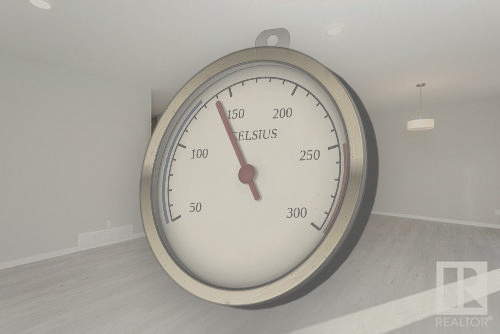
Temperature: 140,°C
